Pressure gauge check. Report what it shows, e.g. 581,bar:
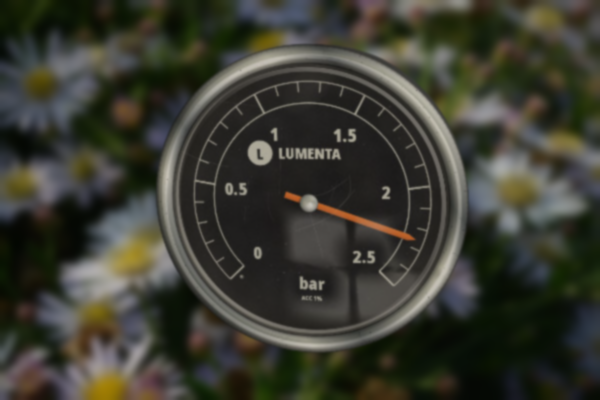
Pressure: 2.25,bar
